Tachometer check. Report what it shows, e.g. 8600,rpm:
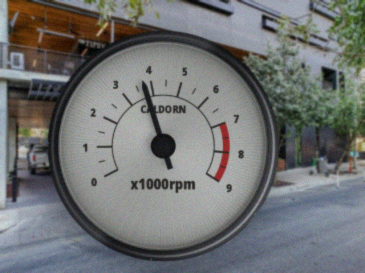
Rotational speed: 3750,rpm
